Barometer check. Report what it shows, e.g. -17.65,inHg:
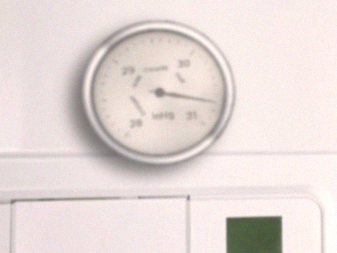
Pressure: 30.7,inHg
